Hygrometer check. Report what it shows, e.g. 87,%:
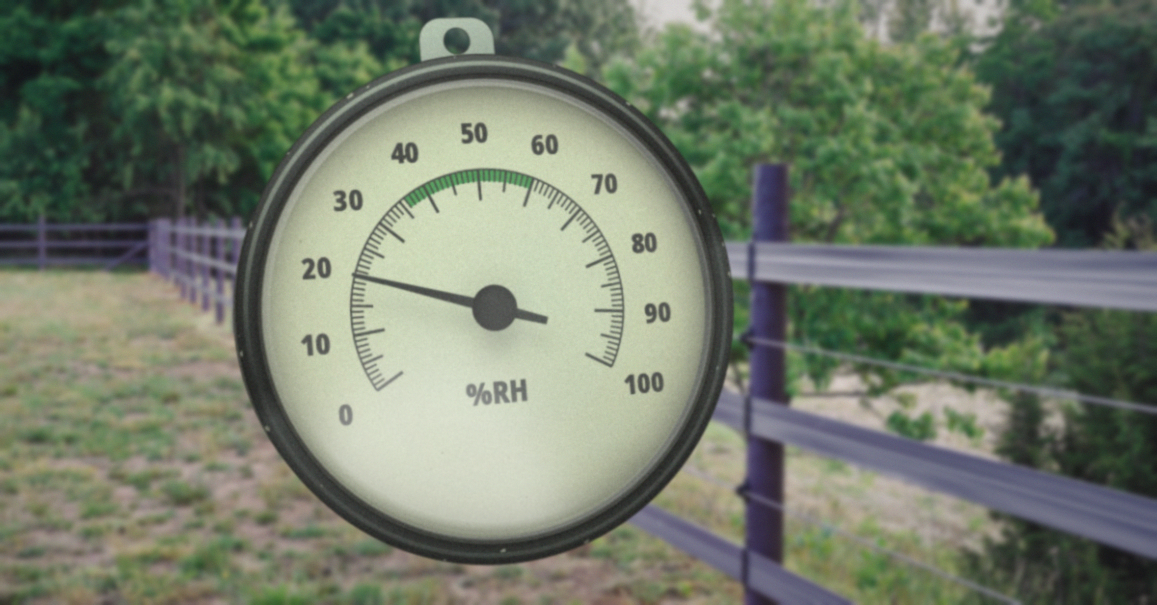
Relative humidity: 20,%
